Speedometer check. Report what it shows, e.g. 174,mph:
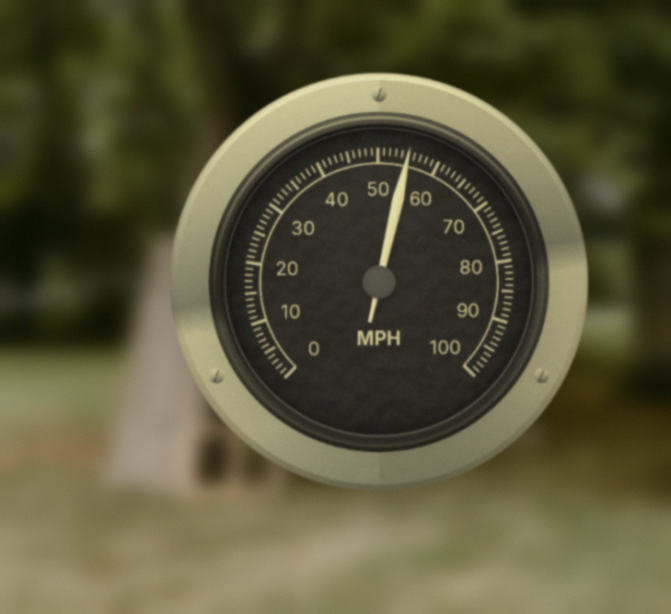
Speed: 55,mph
